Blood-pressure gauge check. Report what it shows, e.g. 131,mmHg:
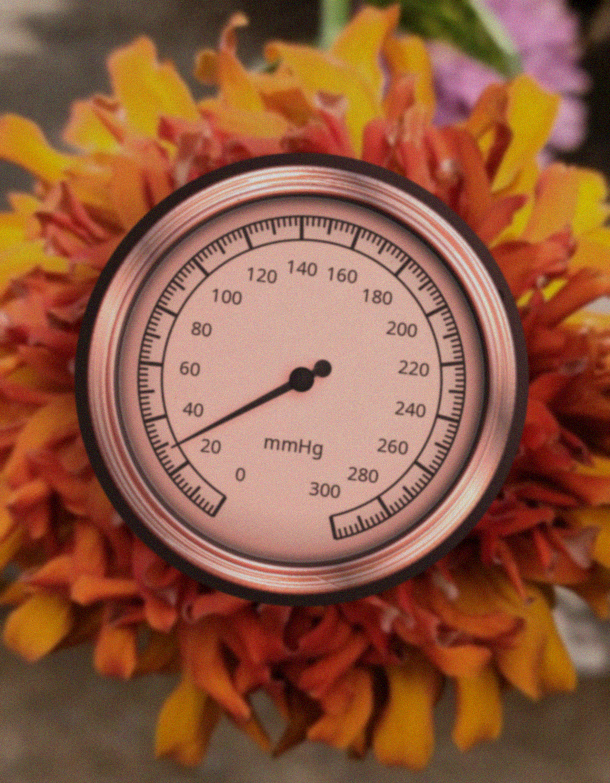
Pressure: 28,mmHg
